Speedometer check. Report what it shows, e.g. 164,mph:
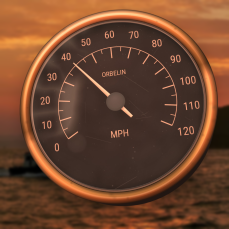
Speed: 40,mph
